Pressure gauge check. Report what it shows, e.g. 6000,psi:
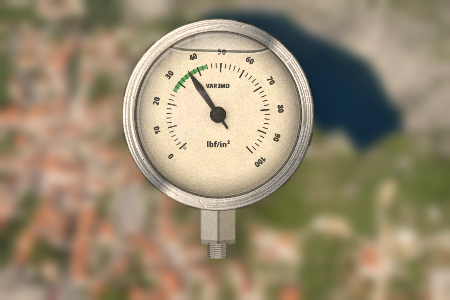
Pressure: 36,psi
